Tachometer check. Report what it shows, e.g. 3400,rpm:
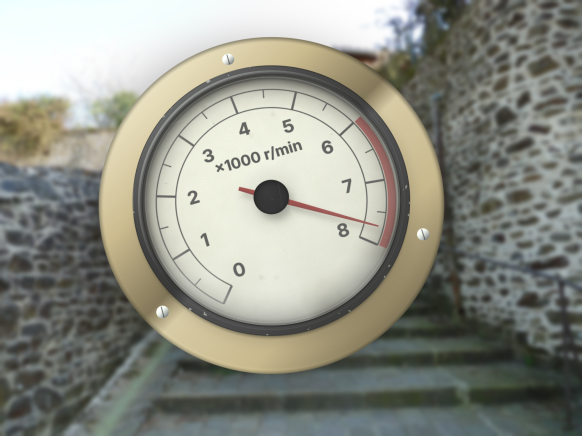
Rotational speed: 7750,rpm
